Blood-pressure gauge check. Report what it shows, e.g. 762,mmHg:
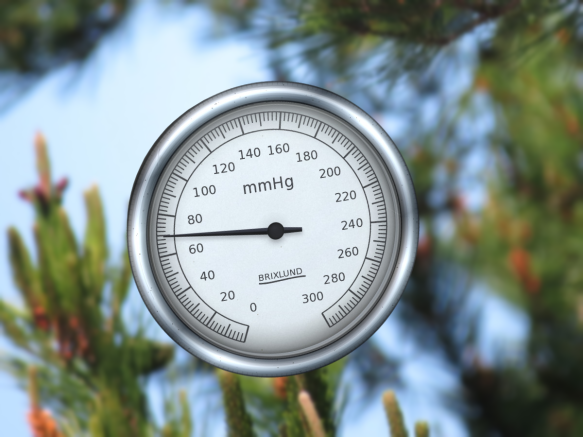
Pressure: 70,mmHg
